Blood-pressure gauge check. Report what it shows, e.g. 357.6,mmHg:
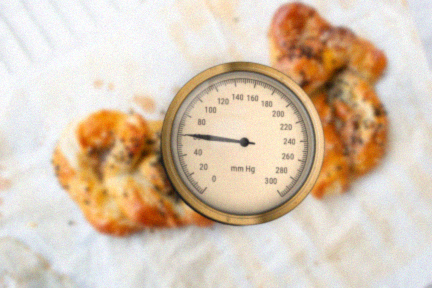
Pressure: 60,mmHg
